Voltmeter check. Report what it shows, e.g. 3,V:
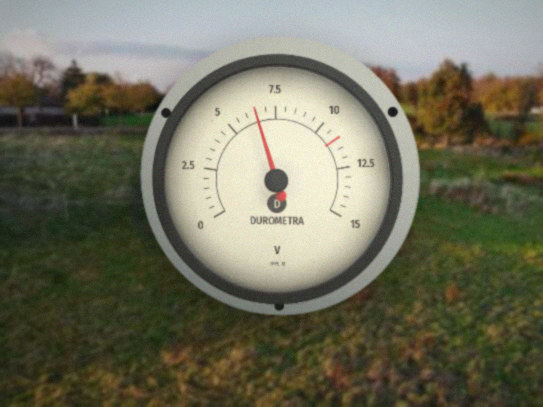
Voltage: 6.5,V
